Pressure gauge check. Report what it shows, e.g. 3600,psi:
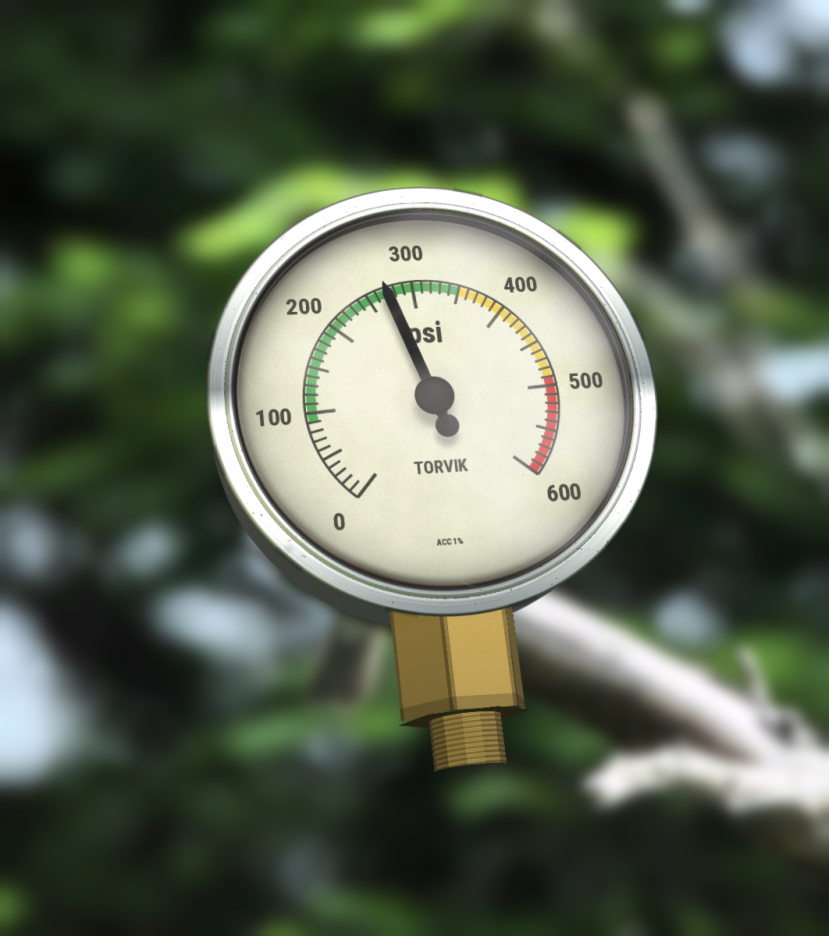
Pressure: 270,psi
